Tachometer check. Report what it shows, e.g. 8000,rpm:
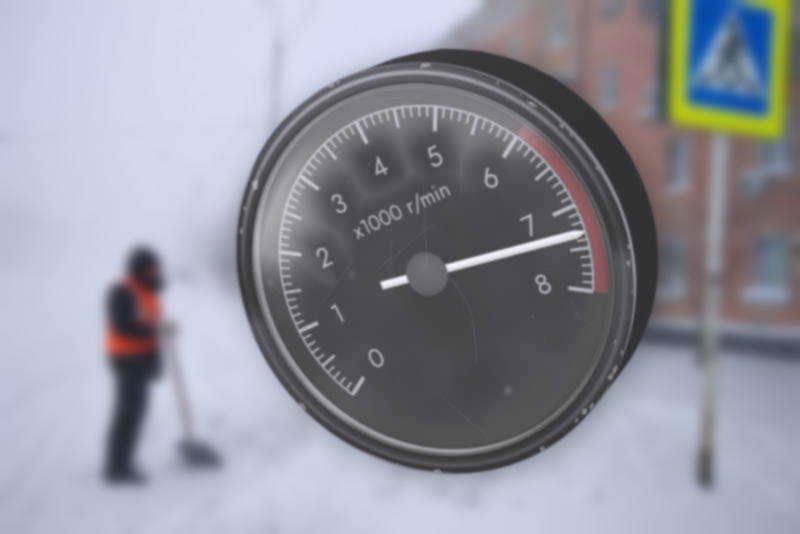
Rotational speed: 7300,rpm
